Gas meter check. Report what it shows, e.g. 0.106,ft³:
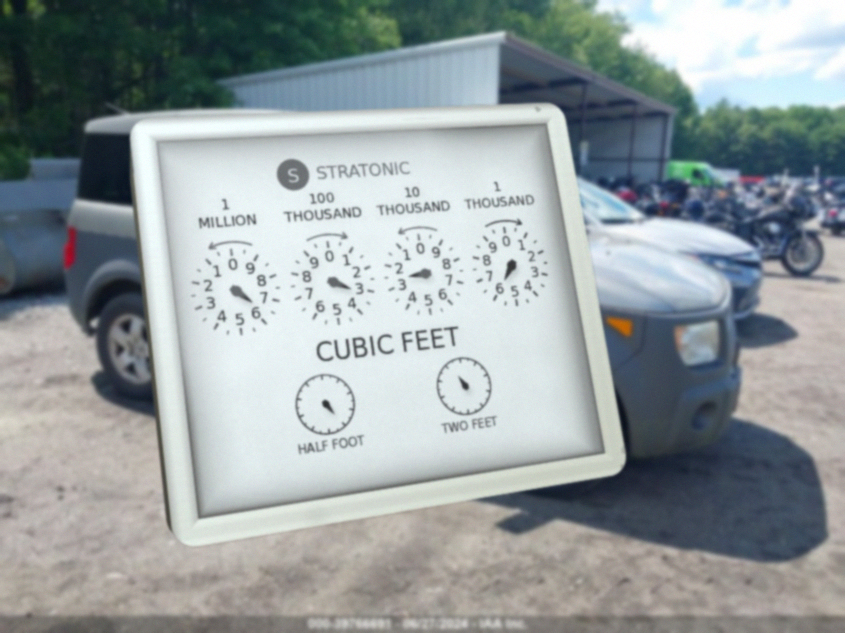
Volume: 632600,ft³
